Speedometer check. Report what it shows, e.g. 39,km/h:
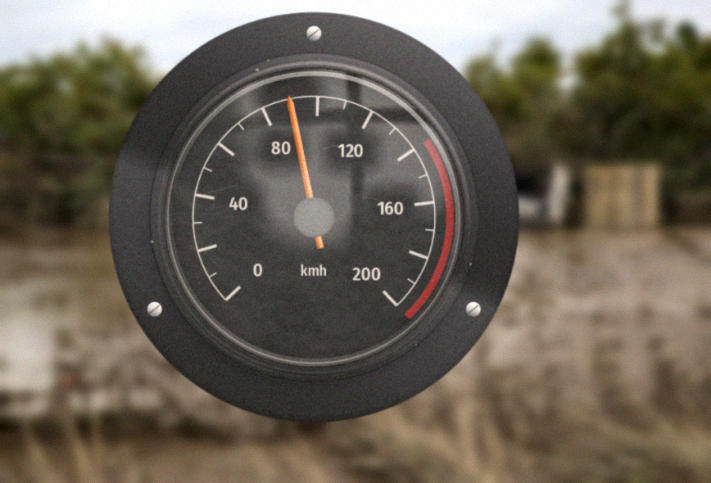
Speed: 90,km/h
